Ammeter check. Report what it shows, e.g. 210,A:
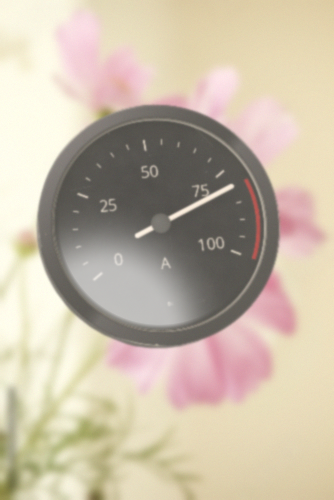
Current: 80,A
